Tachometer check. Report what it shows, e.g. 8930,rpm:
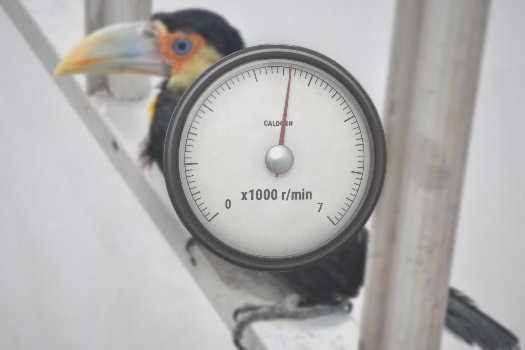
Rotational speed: 3600,rpm
